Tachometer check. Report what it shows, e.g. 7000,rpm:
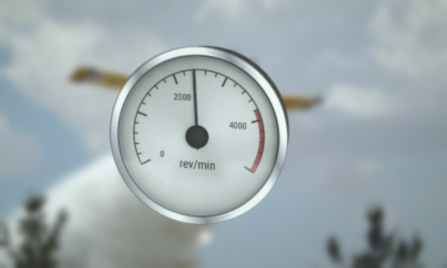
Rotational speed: 2400,rpm
